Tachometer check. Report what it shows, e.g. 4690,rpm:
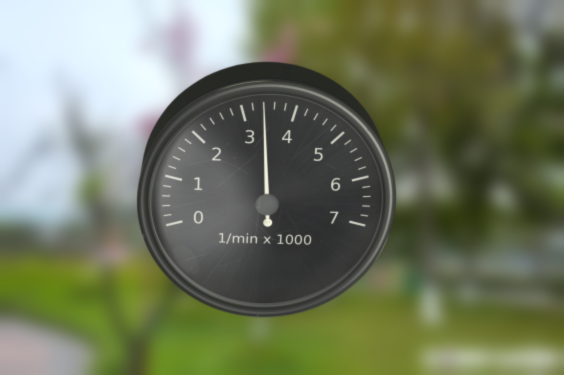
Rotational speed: 3400,rpm
